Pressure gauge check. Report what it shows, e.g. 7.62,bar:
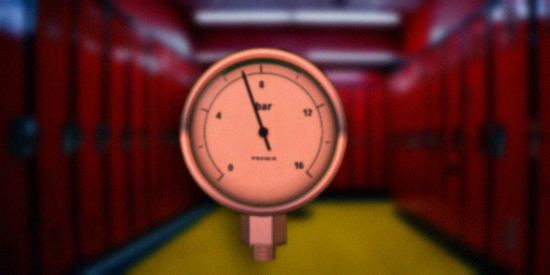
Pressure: 7,bar
